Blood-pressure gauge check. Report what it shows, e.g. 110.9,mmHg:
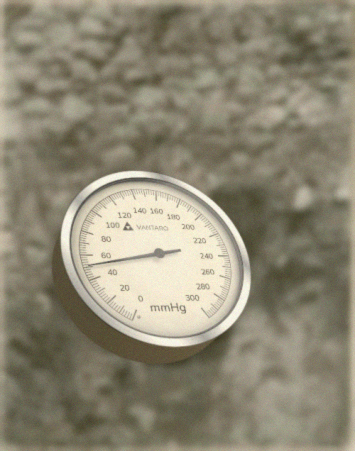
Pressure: 50,mmHg
